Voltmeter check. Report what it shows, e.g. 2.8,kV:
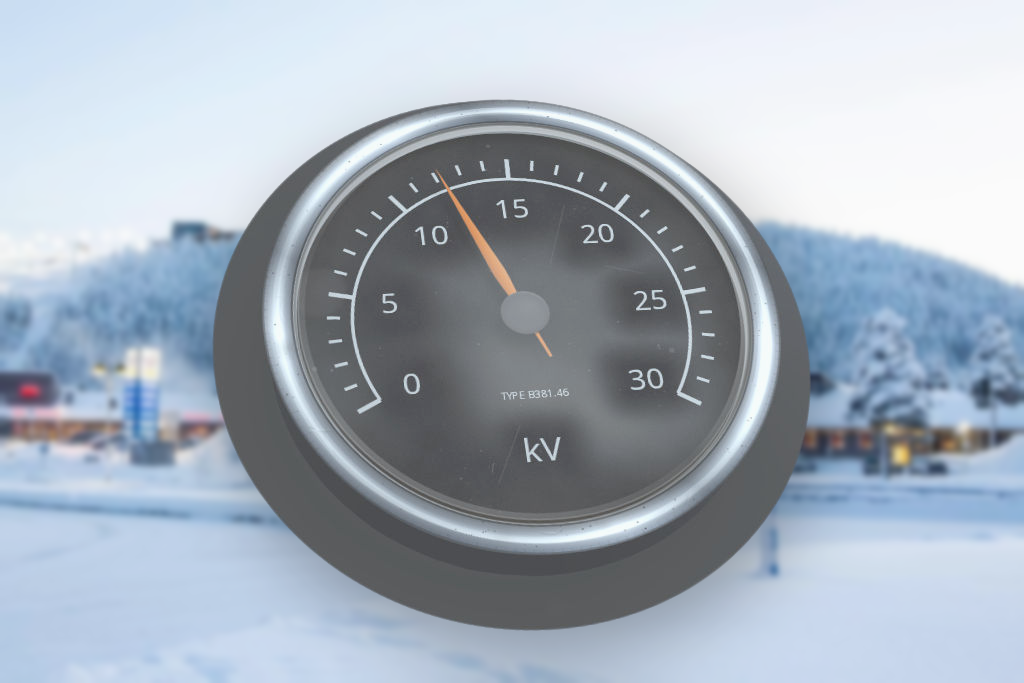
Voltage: 12,kV
